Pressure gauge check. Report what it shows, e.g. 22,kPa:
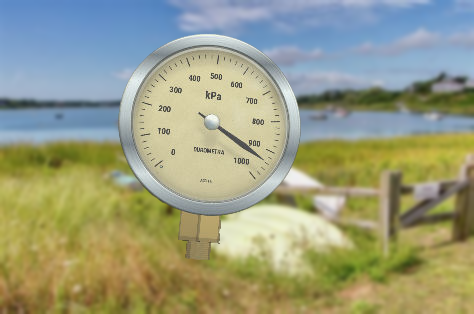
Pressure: 940,kPa
